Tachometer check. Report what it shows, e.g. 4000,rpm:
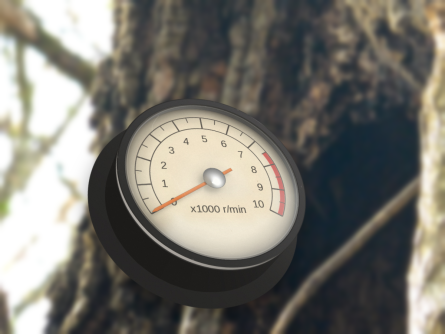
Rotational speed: 0,rpm
